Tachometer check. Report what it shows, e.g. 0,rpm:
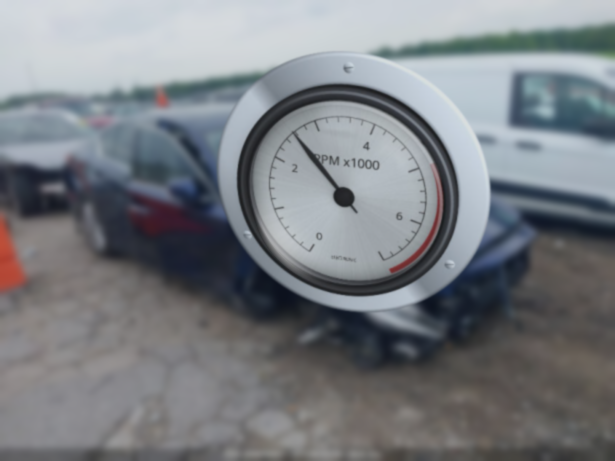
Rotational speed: 2600,rpm
